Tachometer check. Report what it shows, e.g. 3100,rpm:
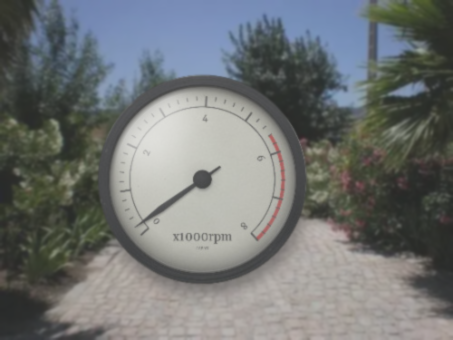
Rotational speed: 200,rpm
